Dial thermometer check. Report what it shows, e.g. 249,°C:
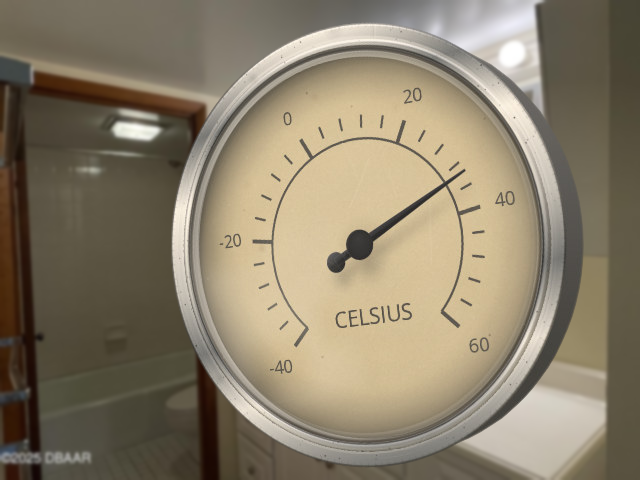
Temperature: 34,°C
